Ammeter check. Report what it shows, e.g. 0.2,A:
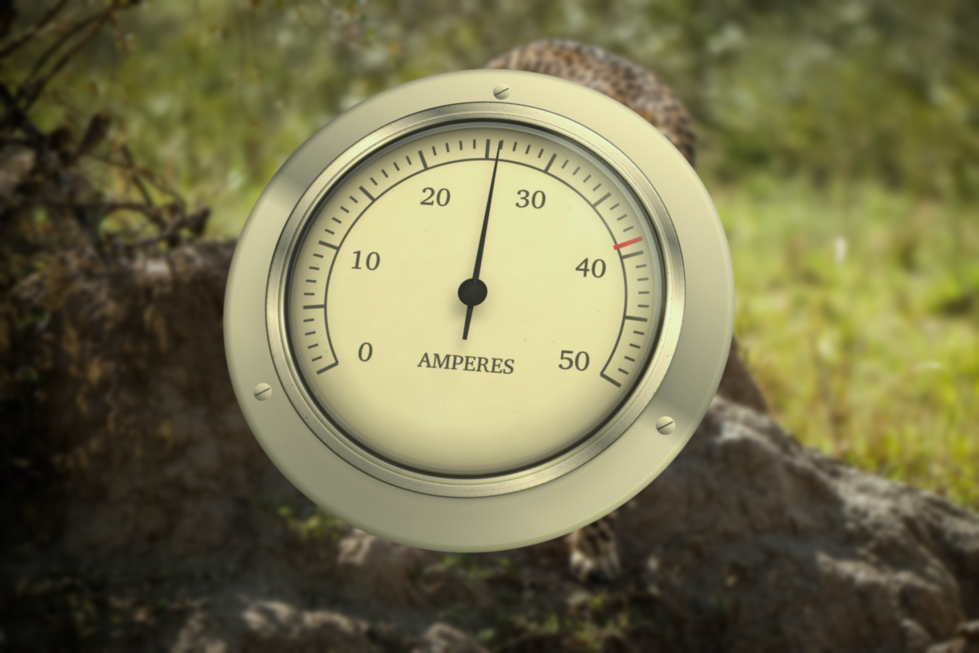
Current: 26,A
